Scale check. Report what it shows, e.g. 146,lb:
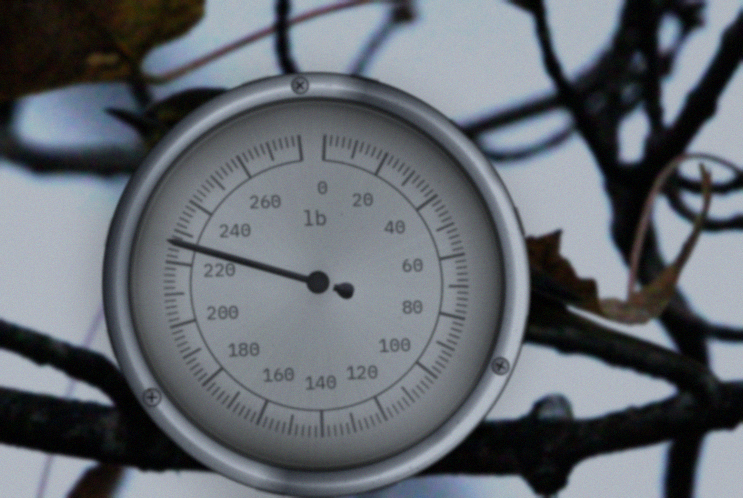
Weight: 226,lb
